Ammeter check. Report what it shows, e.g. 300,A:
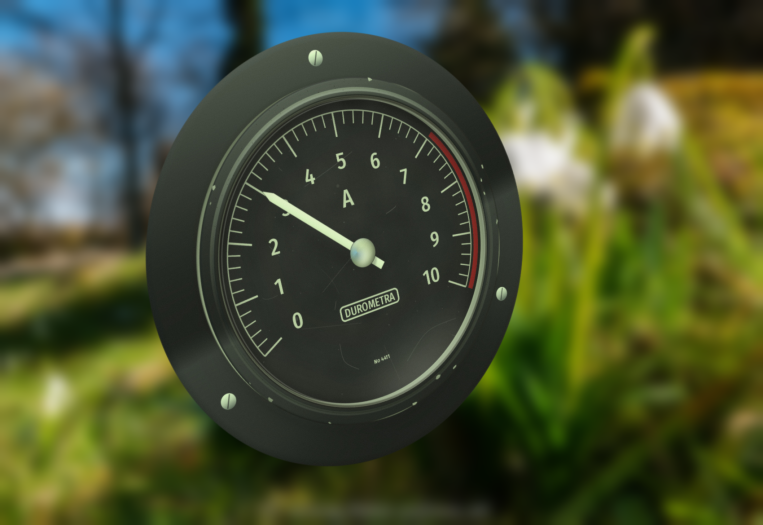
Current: 3,A
